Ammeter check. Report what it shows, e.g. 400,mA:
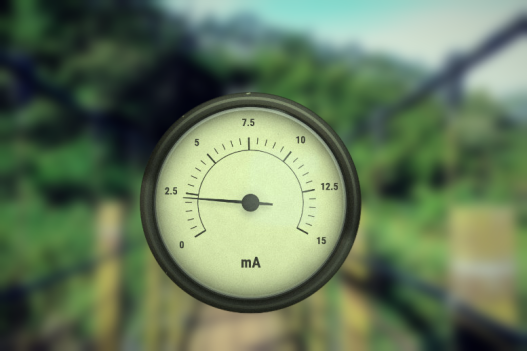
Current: 2.25,mA
